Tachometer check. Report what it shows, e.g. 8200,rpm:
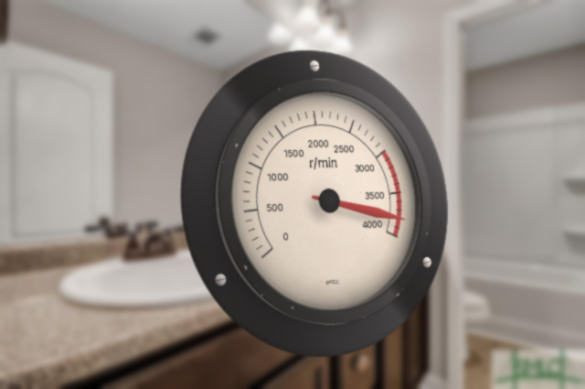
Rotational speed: 3800,rpm
